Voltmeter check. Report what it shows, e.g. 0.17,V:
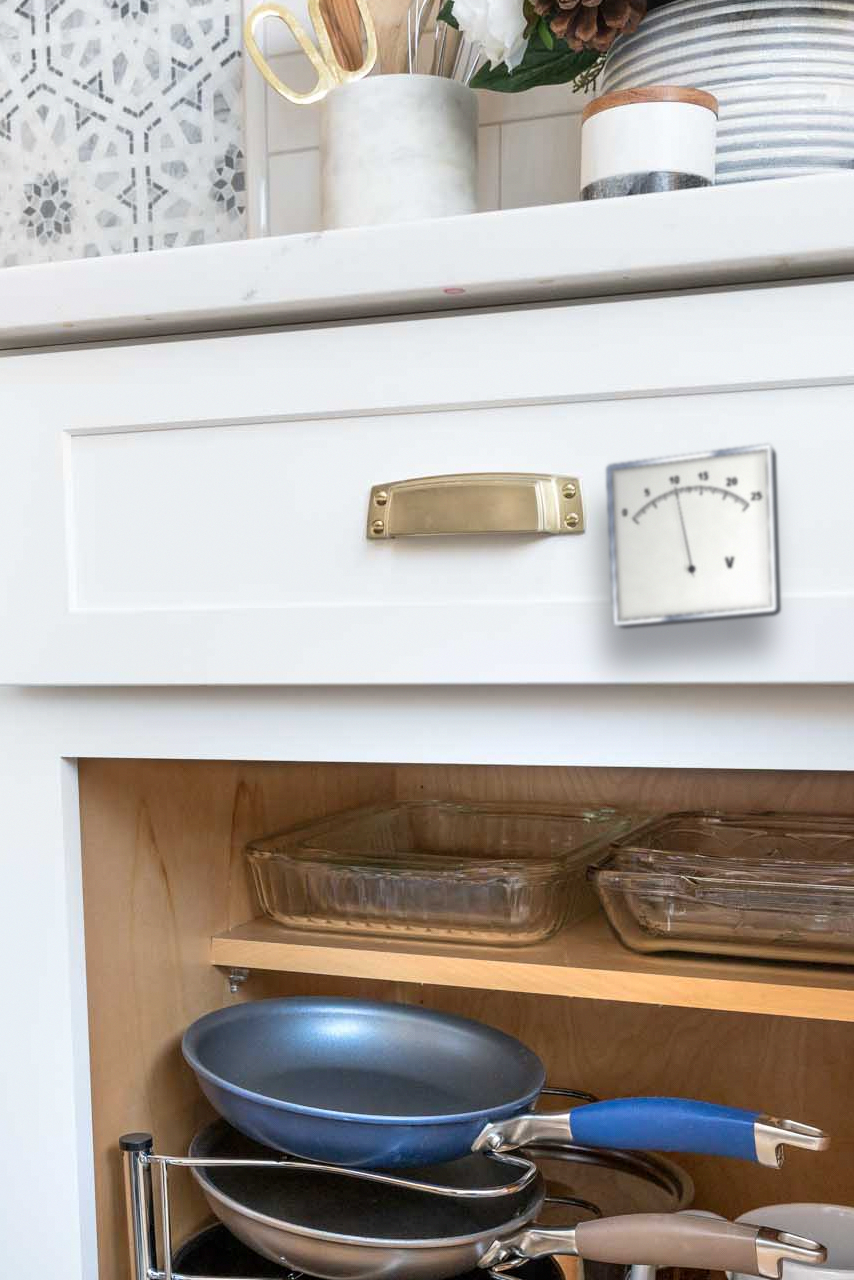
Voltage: 10,V
